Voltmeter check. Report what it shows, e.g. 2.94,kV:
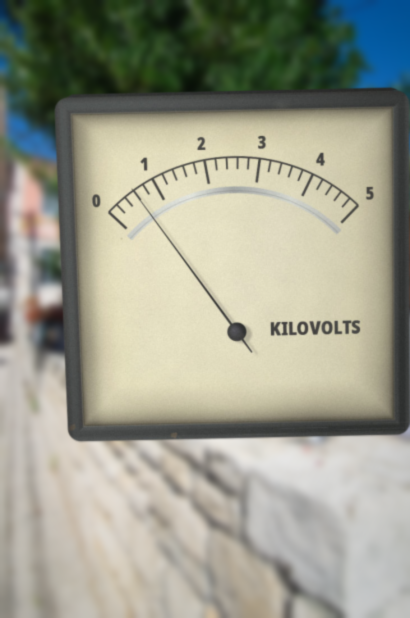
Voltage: 0.6,kV
